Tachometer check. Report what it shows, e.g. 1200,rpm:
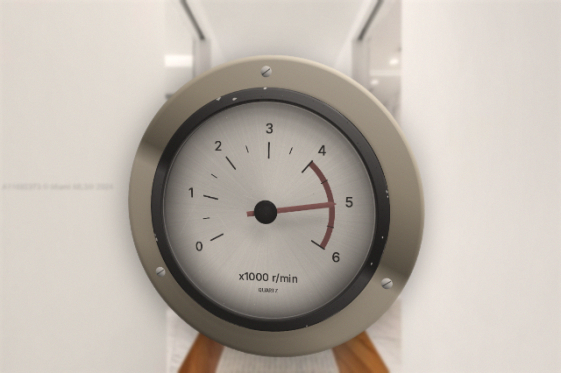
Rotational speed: 5000,rpm
